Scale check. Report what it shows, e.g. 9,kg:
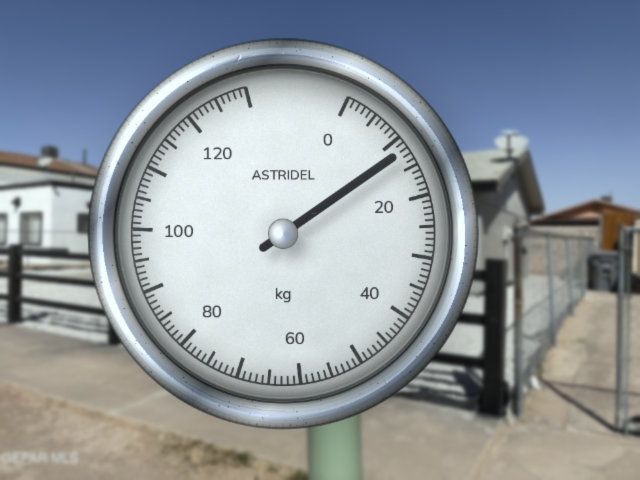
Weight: 12,kg
